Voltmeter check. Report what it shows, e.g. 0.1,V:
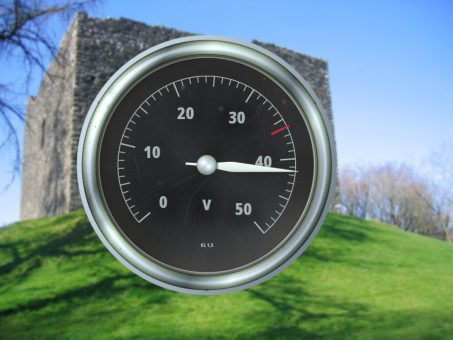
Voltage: 41.5,V
